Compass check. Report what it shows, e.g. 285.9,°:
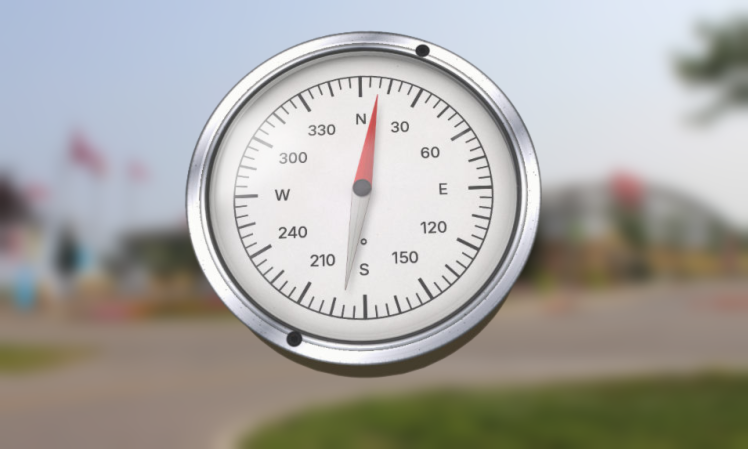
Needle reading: 10,°
